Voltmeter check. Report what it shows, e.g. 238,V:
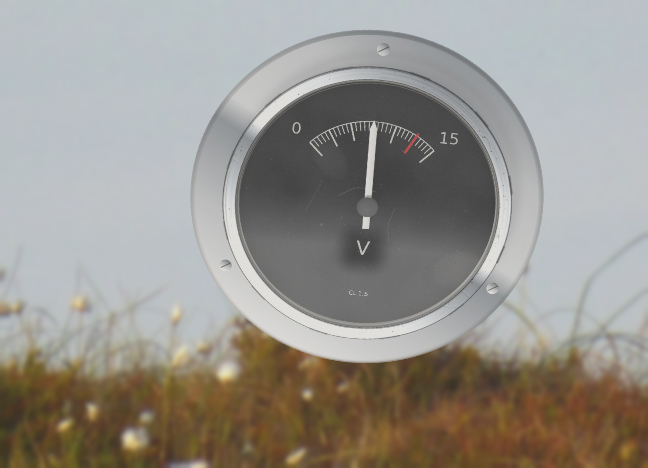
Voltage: 7.5,V
